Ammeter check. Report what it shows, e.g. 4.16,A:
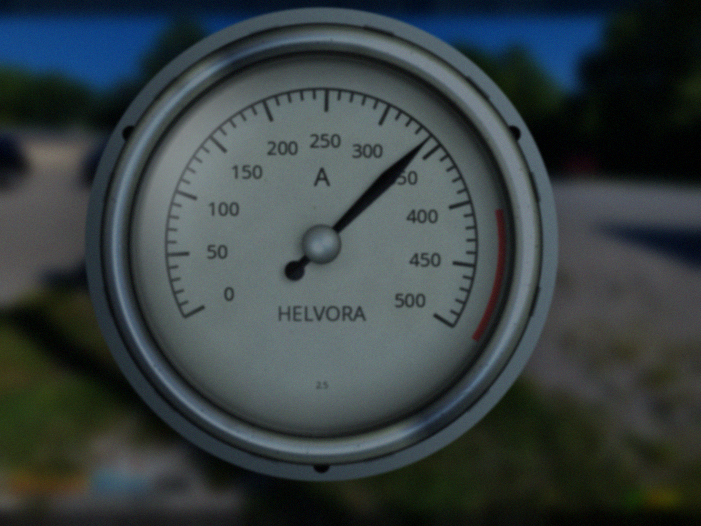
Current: 340,A
